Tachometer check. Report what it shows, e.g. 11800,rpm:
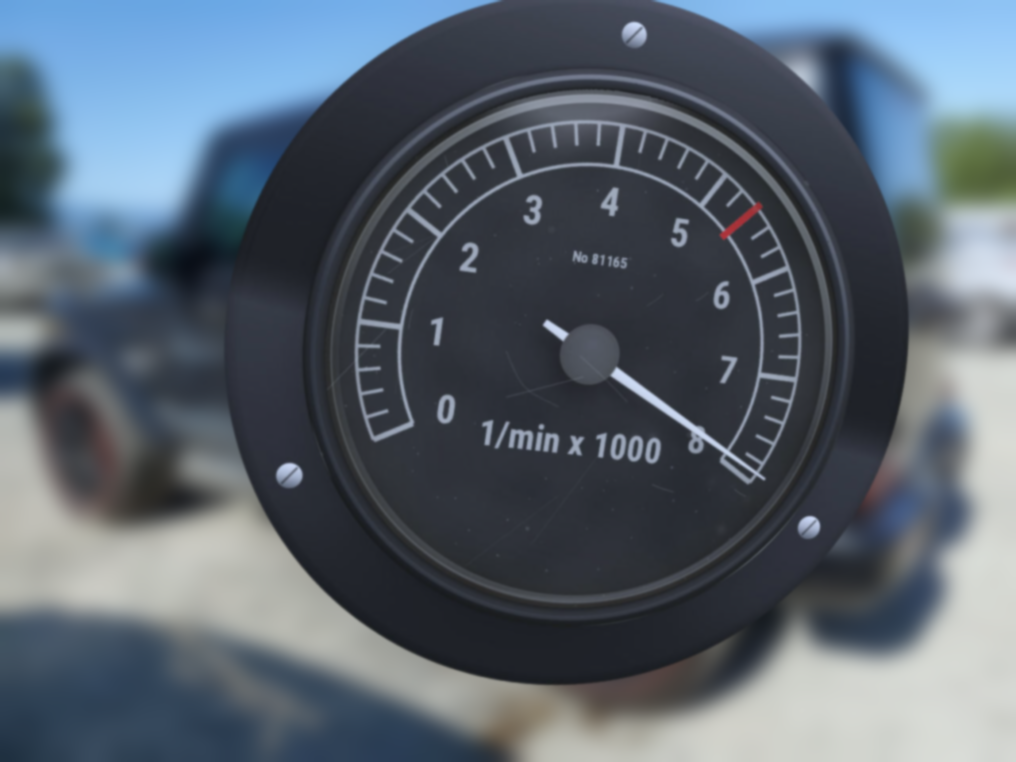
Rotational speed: 7900,rpm
